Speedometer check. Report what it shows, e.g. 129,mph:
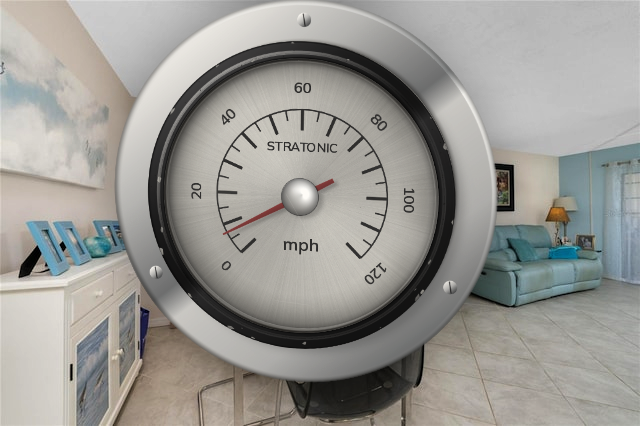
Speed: 7.5,mph
